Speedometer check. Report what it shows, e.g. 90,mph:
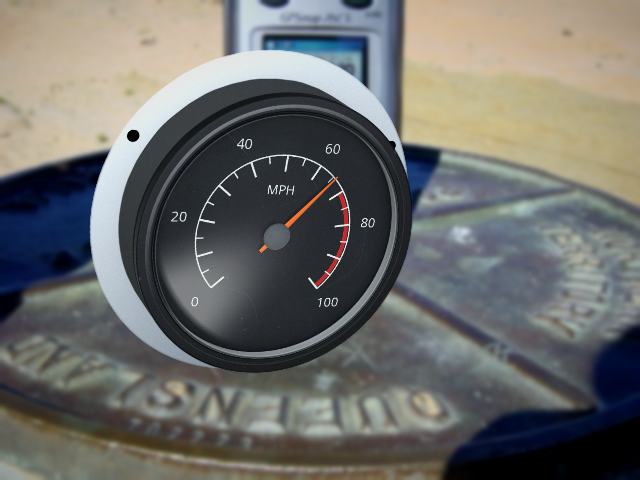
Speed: 65,mph
